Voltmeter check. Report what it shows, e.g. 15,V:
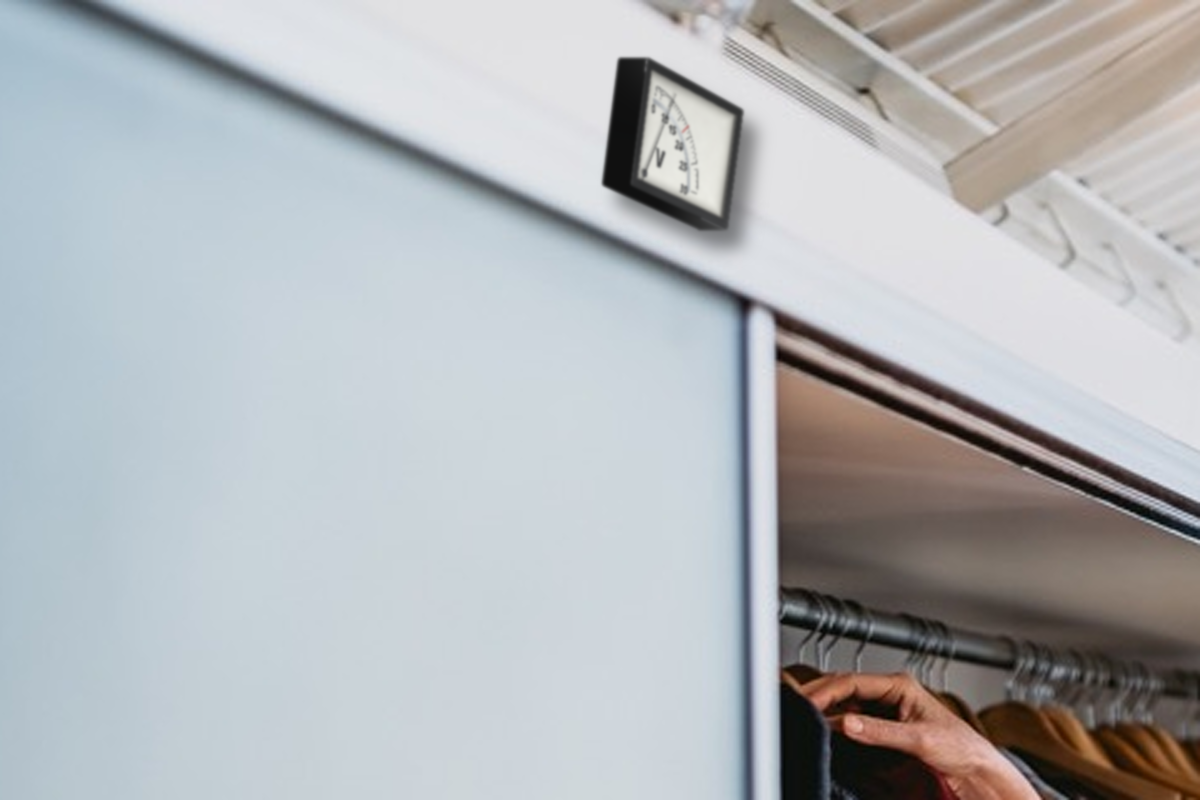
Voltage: 10,V
